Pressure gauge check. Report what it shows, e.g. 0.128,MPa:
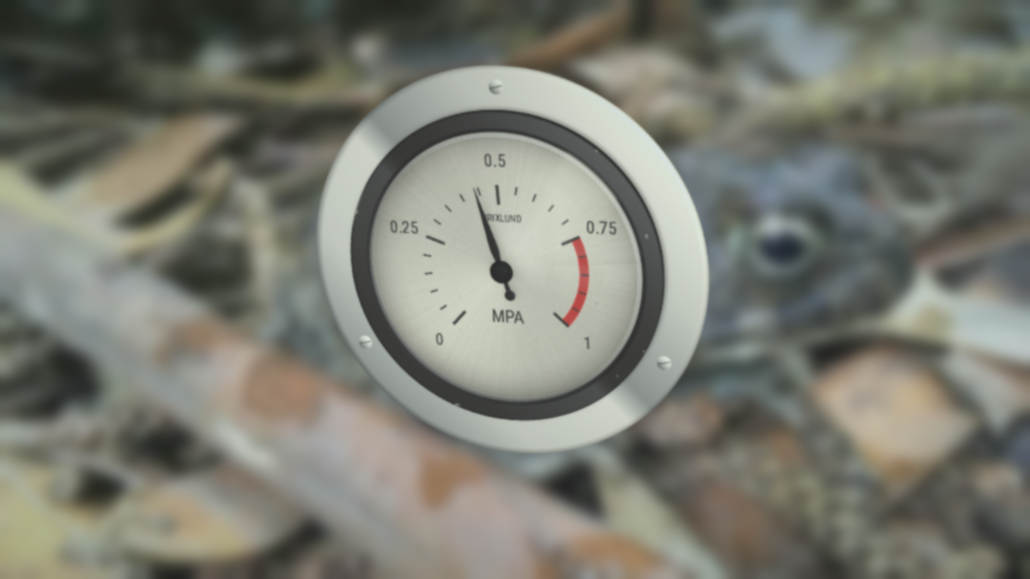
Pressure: 0.45,MPa
